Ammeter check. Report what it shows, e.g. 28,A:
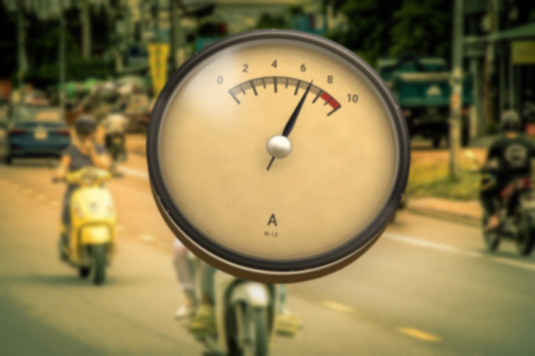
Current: 7,A
